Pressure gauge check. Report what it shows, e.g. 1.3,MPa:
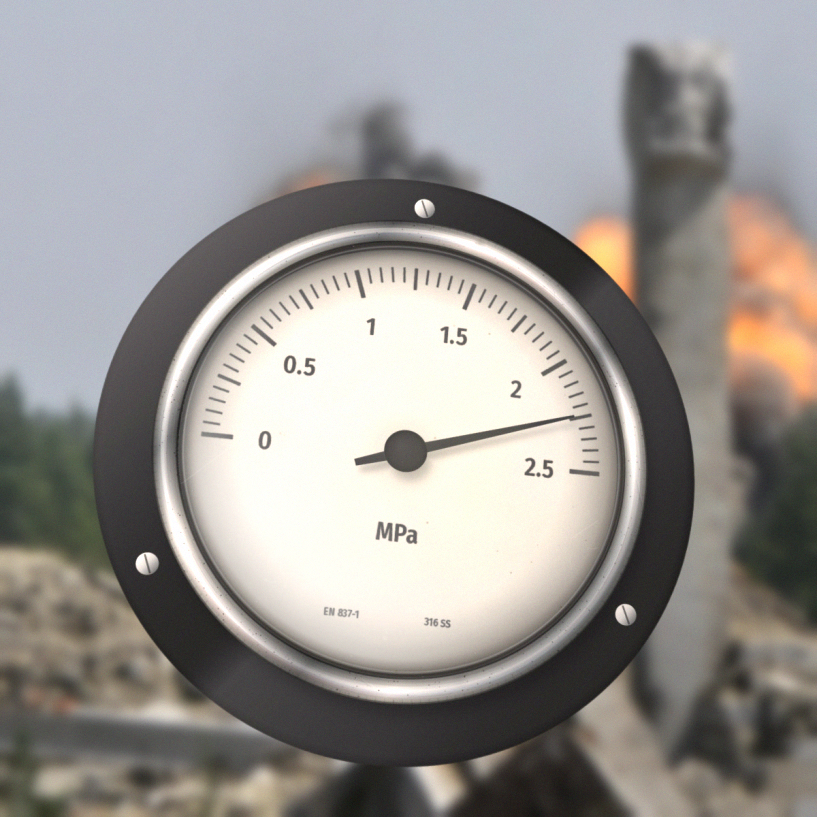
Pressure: 2.25,MPa
